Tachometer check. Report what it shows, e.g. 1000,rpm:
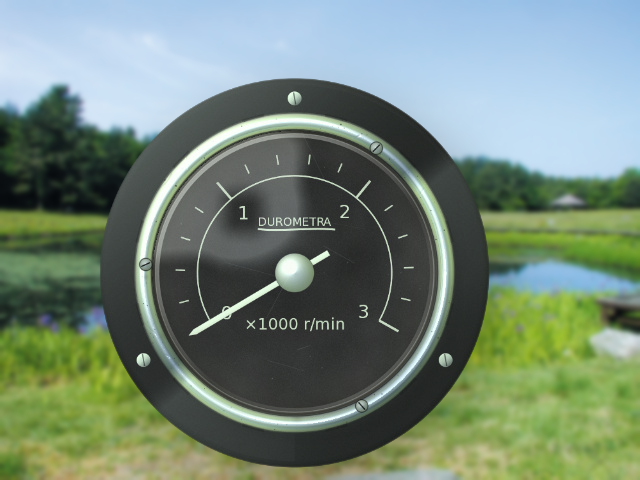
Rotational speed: 0,rpm
